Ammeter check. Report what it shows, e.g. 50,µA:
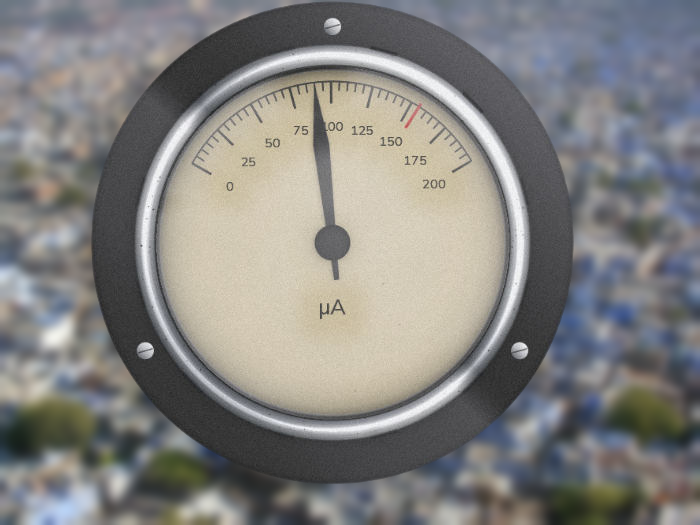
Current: 90,µA
